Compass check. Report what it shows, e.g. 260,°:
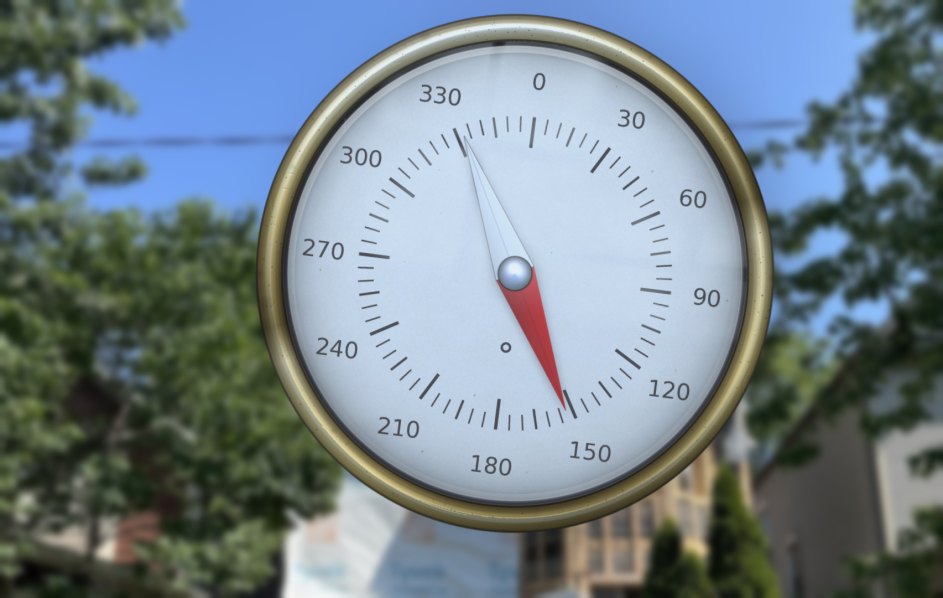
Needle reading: 152.5,°
